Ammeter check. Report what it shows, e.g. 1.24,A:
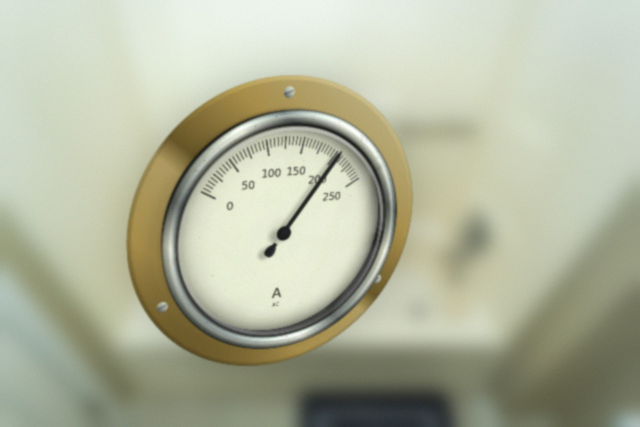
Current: 200,A
